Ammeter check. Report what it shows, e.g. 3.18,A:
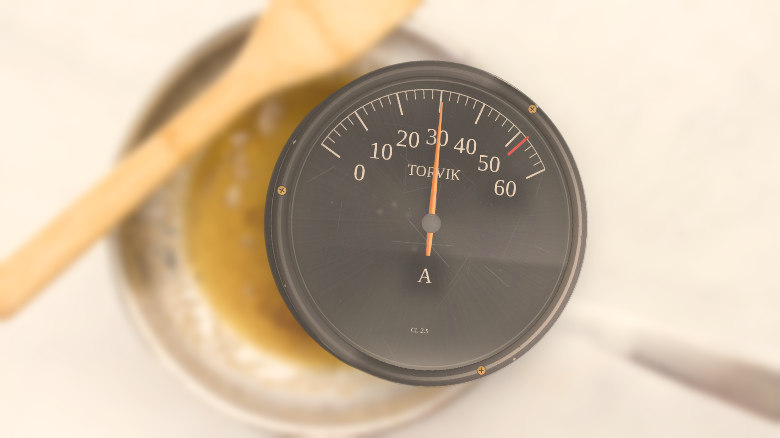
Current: 30,A
